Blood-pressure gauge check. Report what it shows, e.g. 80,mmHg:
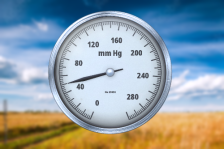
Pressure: 50,mmHg
